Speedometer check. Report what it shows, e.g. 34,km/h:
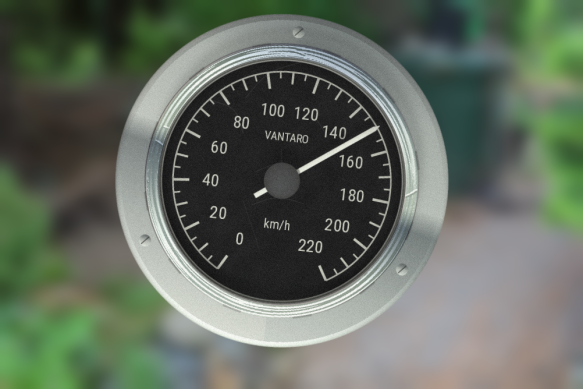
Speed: 150,km/h
